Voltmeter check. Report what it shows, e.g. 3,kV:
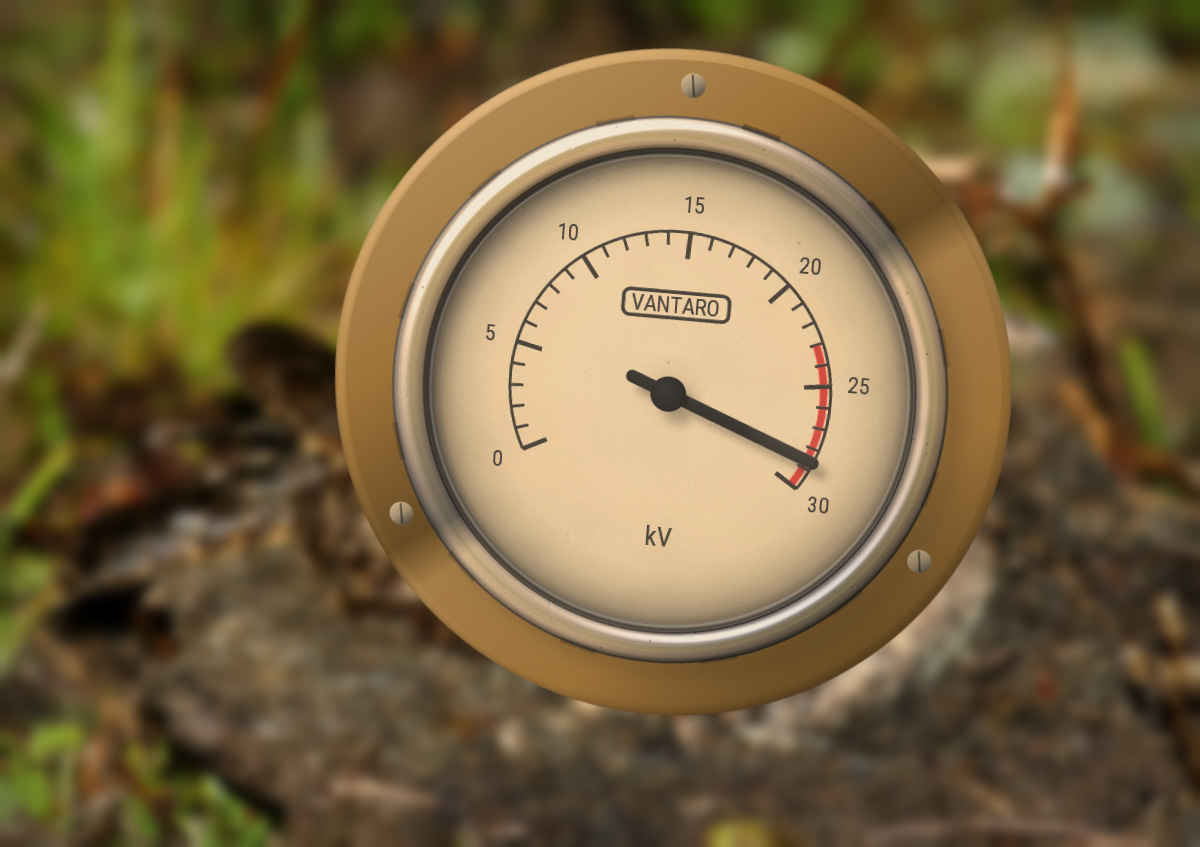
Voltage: 28.5,kV
